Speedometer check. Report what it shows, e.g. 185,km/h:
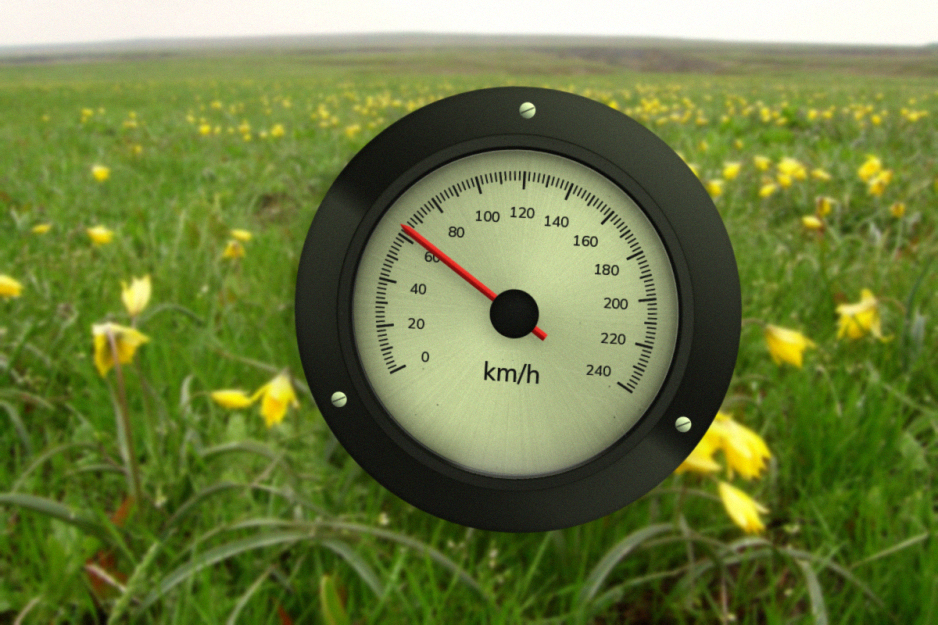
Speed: 64,km/h
